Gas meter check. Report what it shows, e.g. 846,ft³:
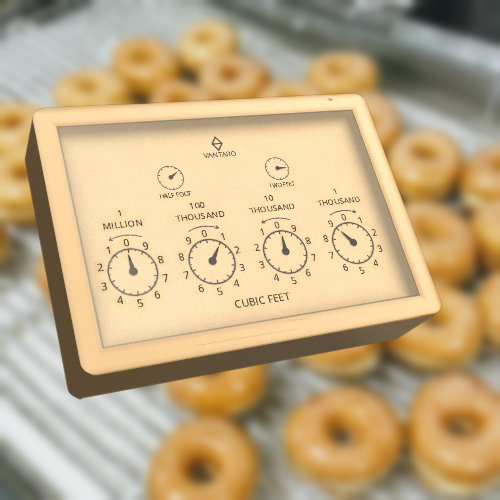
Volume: 9900,ft³
